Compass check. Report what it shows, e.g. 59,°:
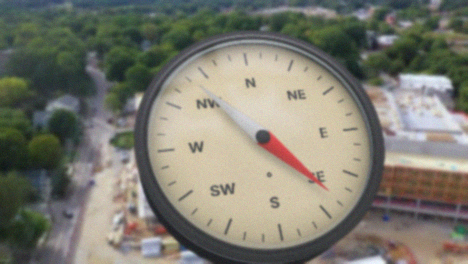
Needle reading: 140,°
